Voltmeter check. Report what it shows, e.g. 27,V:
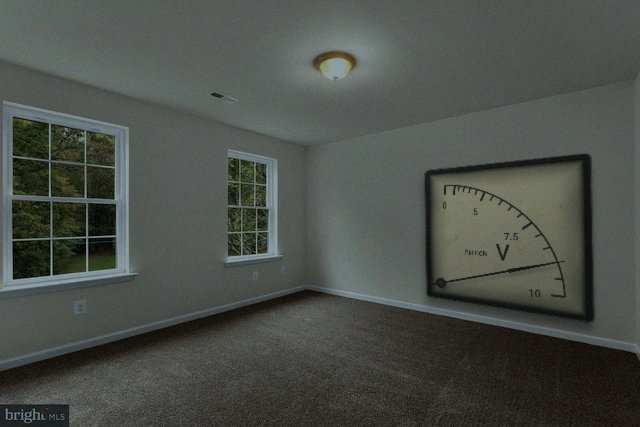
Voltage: 9,V
